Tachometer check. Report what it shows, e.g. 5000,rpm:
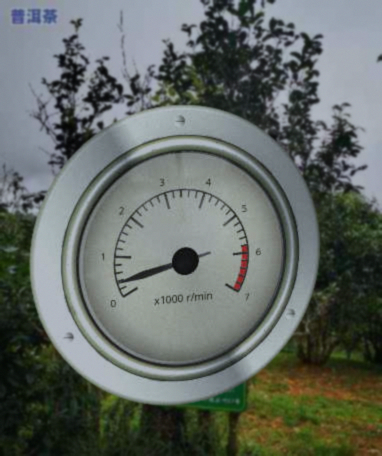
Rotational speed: 400,rpm
